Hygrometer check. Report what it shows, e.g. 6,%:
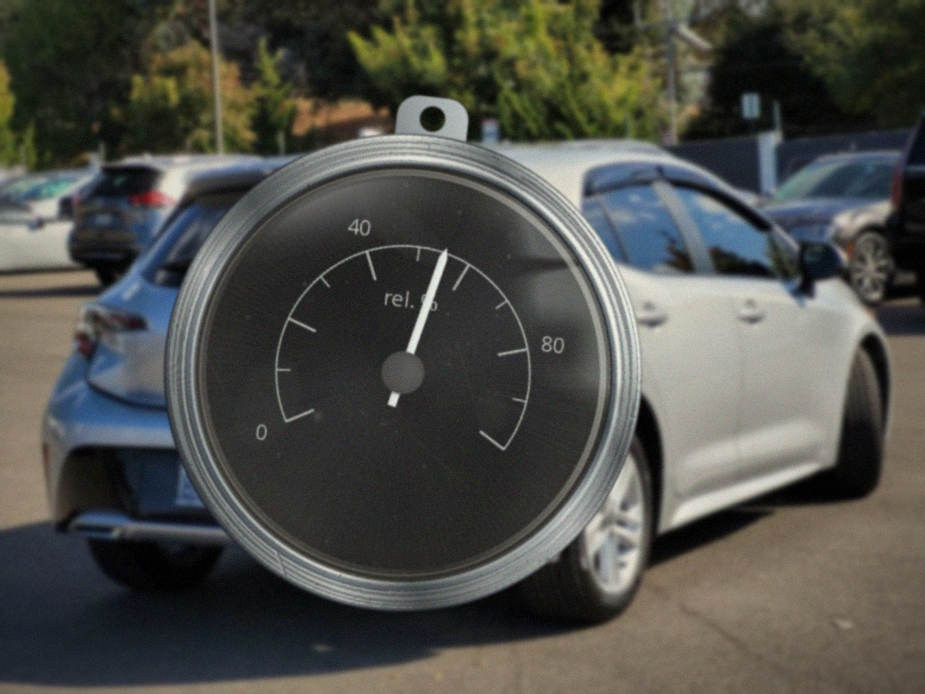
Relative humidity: 55,%
